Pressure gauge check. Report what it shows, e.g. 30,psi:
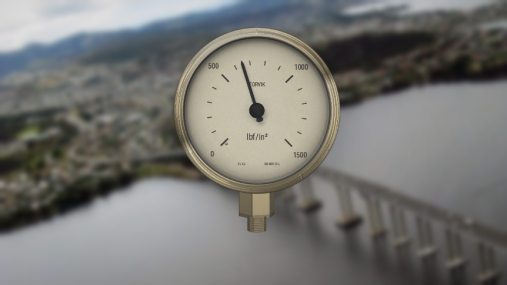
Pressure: 650,psi
